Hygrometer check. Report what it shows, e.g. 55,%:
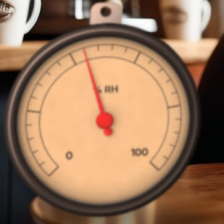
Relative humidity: 44,%
